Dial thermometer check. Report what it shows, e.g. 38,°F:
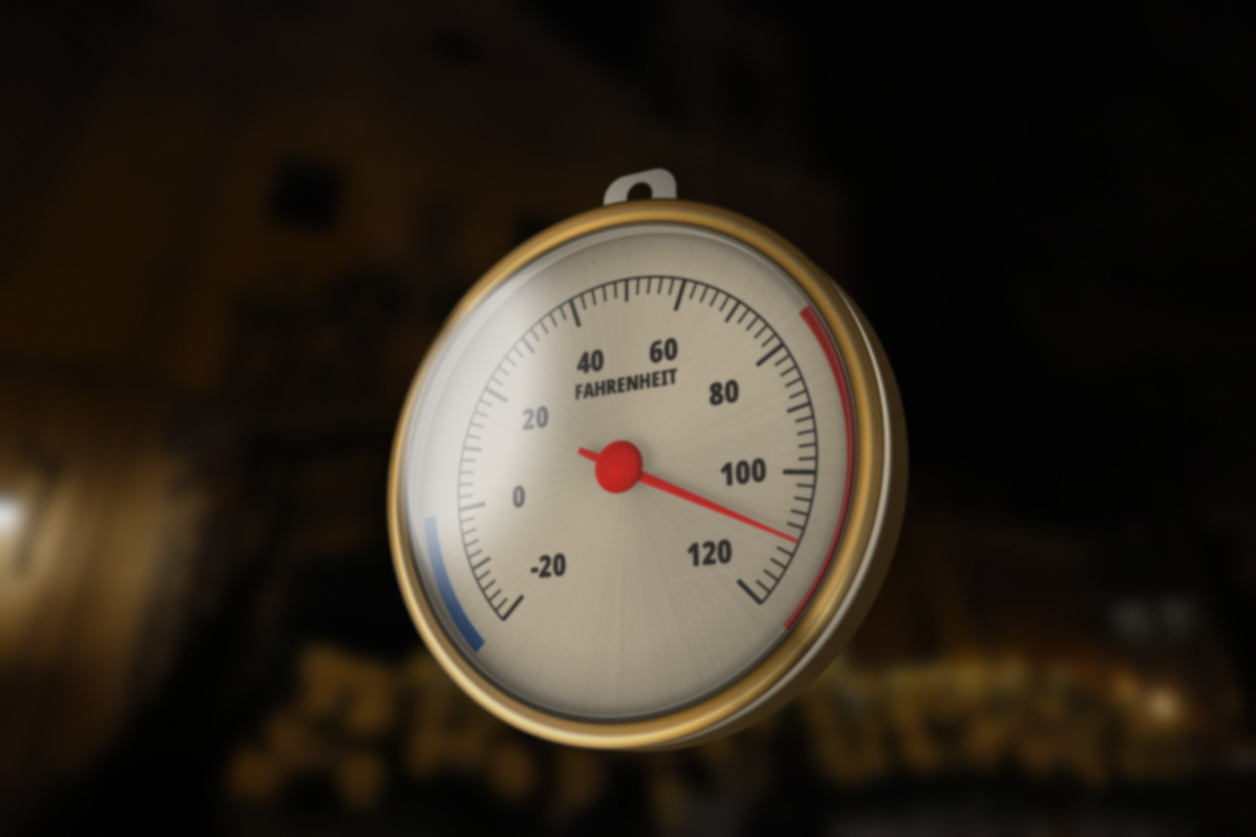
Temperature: 110,°F
